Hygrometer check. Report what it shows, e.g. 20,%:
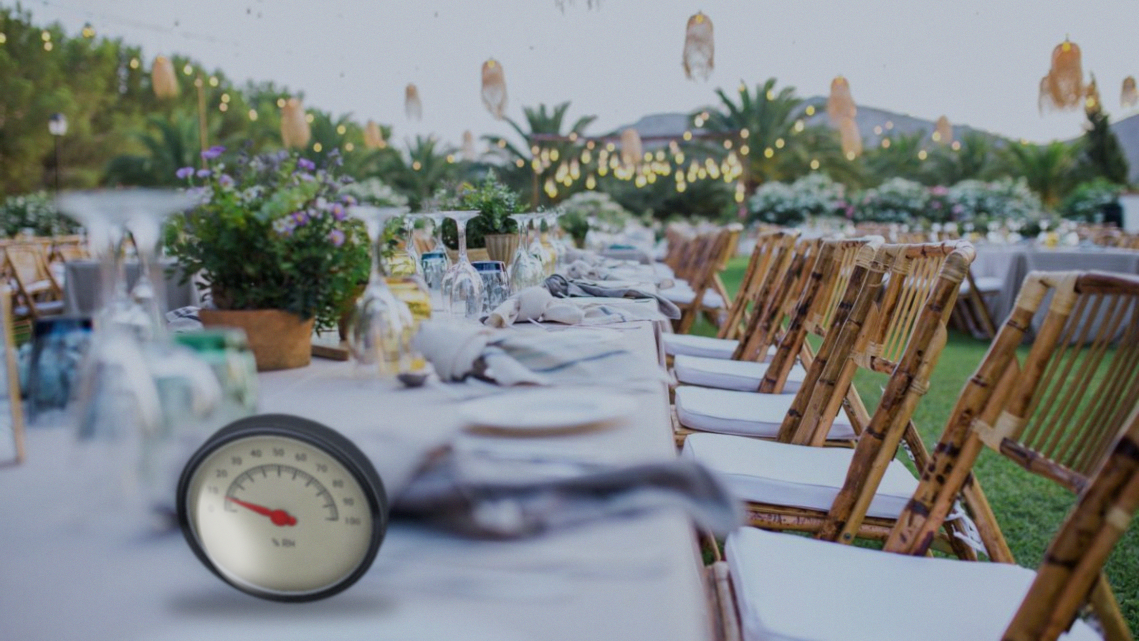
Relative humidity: 10,%
